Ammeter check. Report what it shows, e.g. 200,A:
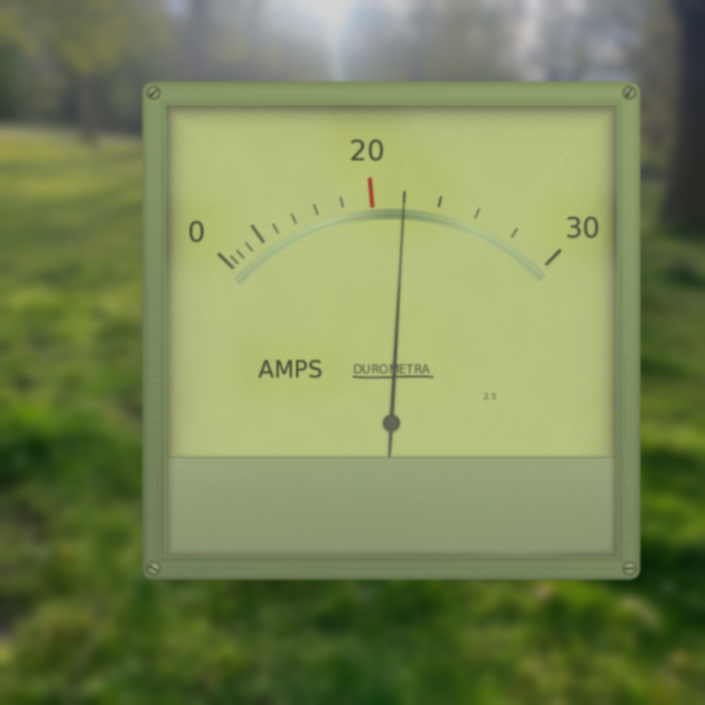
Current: 22,A
